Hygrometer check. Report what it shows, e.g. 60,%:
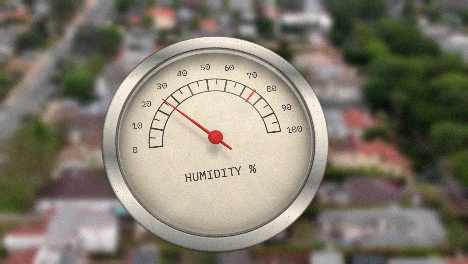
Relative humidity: 25,%
